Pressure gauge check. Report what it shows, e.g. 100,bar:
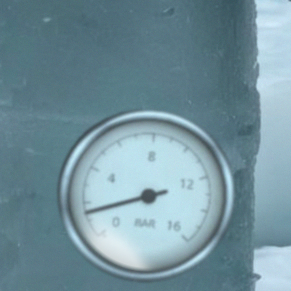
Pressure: 1.5,bar
